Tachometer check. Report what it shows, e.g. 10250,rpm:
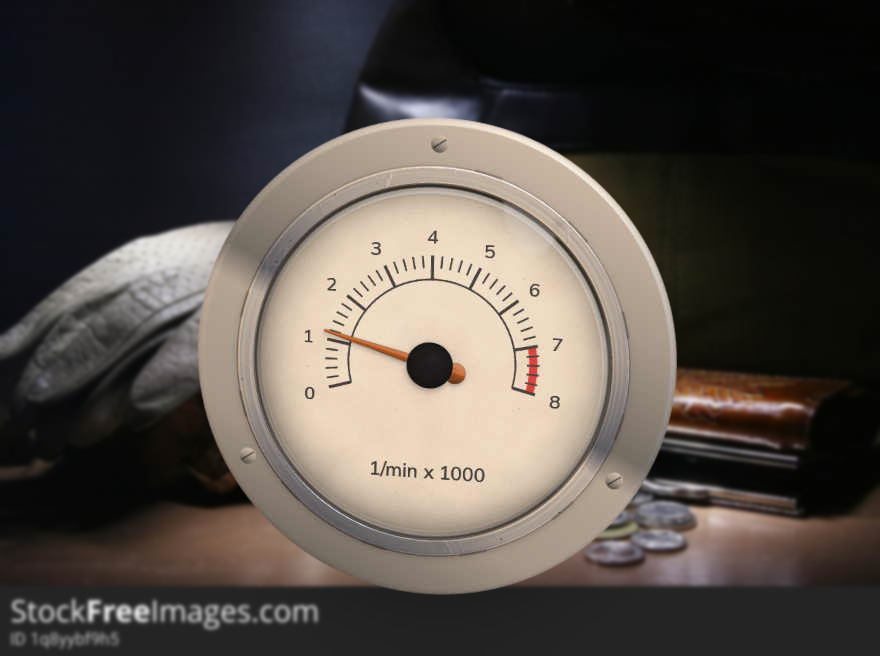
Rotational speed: 1200,rpm
